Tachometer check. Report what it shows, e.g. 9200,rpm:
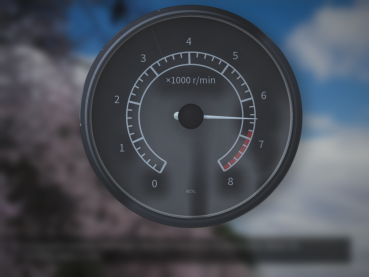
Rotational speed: 6500,rpm
